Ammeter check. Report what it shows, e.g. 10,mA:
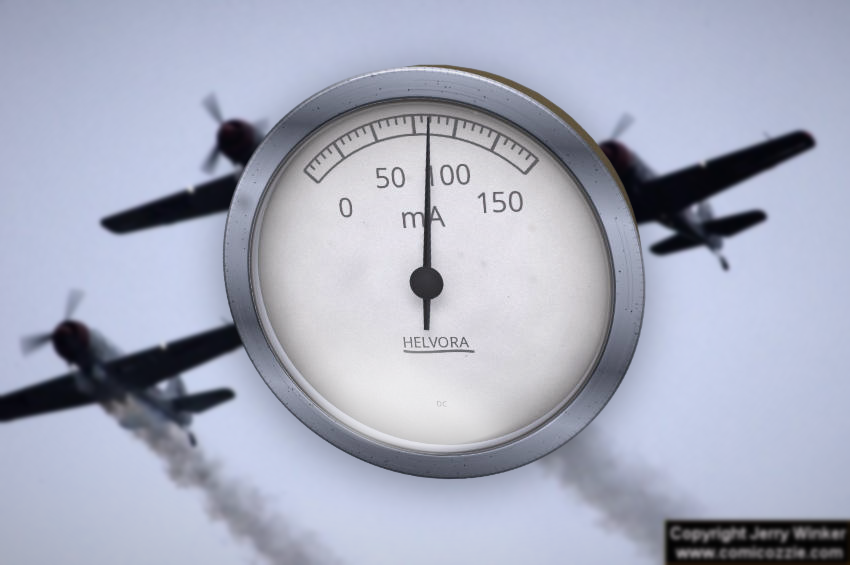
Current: 85,mA
